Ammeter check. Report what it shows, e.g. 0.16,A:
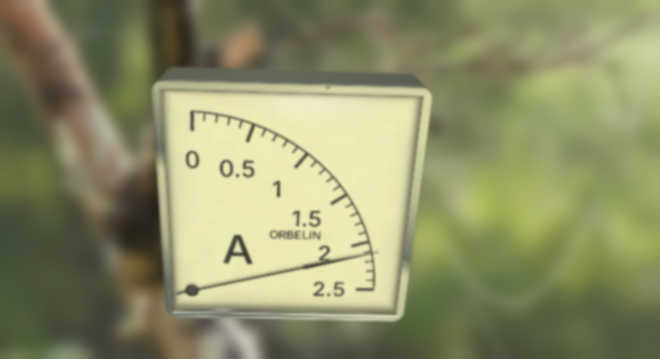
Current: 2.1,A
